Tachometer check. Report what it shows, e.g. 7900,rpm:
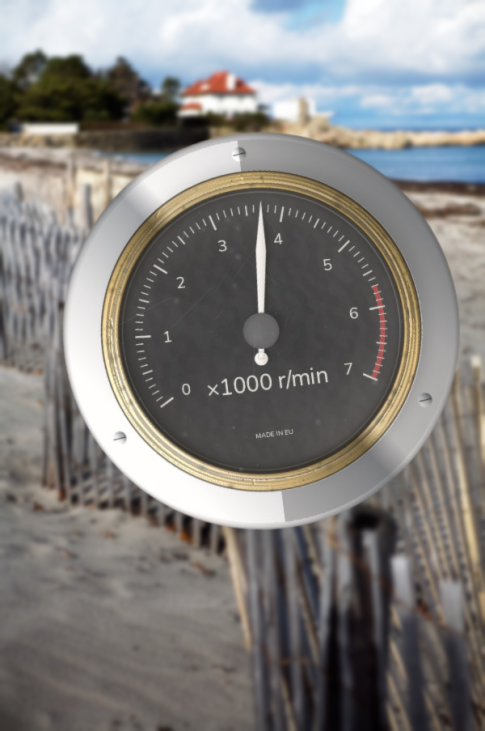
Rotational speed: 3700,rpm
